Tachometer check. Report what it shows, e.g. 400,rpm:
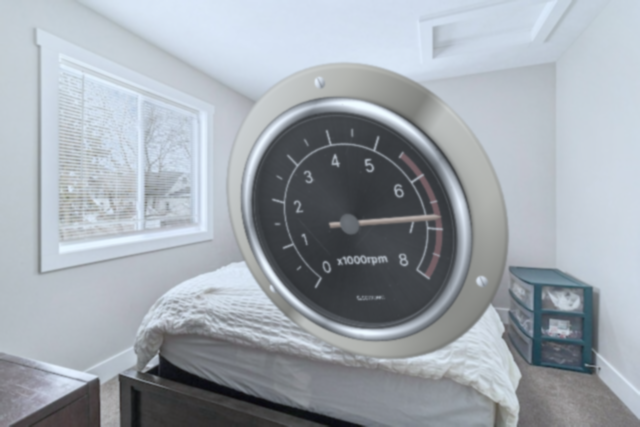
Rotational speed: 6750,rpm
